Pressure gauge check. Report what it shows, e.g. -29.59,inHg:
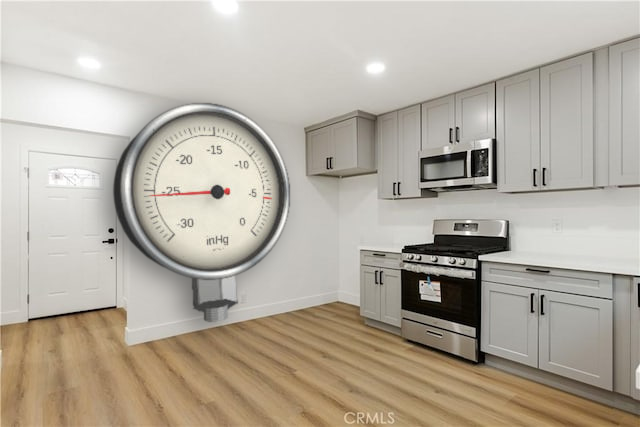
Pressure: -25.5,inHg
